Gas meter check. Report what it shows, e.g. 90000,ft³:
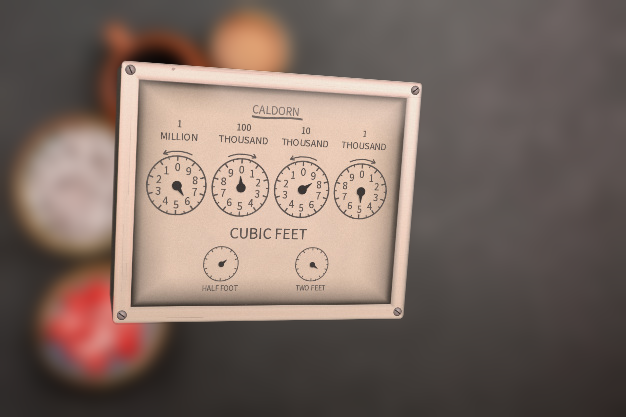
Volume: 598500,ft³
